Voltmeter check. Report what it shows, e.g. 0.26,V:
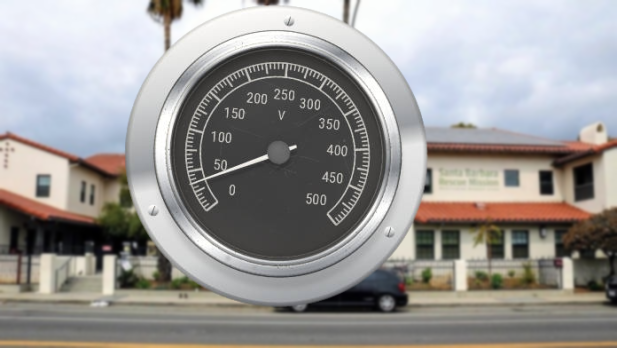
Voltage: 35,V
